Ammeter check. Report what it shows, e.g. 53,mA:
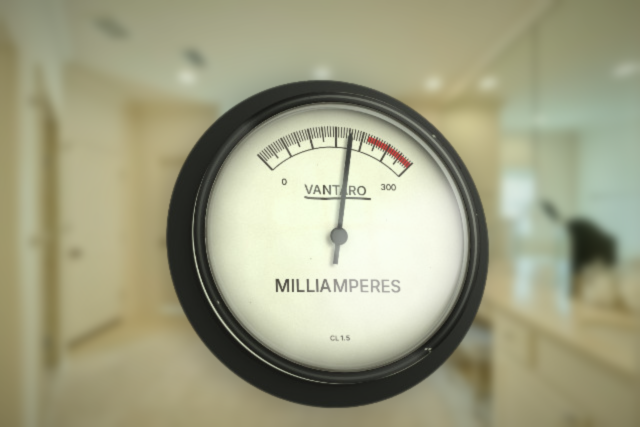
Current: 175,mA
